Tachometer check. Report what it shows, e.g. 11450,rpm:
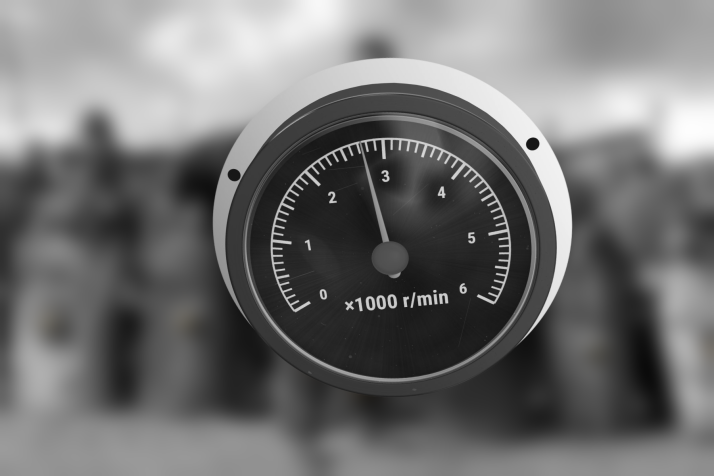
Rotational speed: 2750,rpm
